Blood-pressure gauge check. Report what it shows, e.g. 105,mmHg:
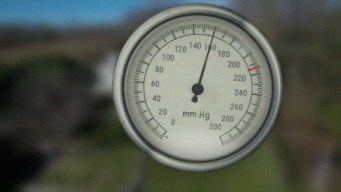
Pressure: 160,mmHg
